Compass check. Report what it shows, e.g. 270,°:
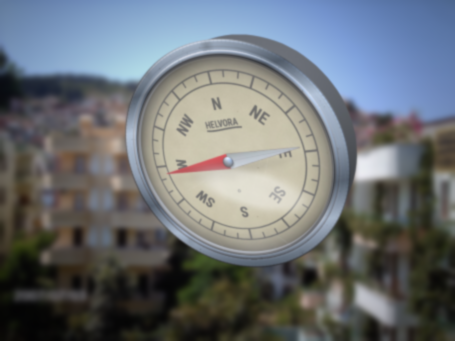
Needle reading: 265,°
